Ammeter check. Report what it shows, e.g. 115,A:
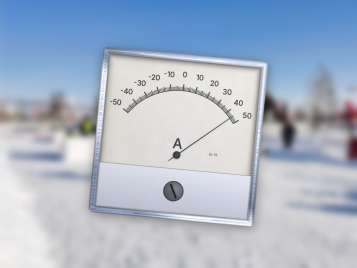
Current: 45,A
